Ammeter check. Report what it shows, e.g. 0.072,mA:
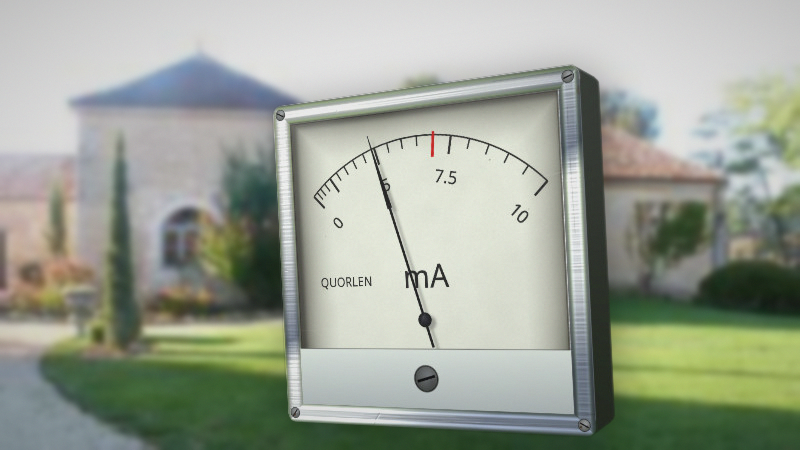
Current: 5,mA
